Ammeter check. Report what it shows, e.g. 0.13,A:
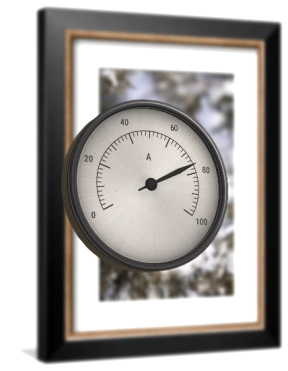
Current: 76,A
